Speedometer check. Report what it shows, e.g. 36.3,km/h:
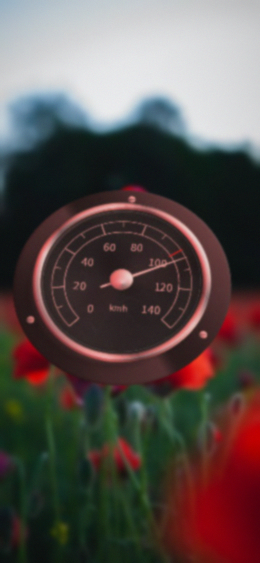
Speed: 105,km/h
